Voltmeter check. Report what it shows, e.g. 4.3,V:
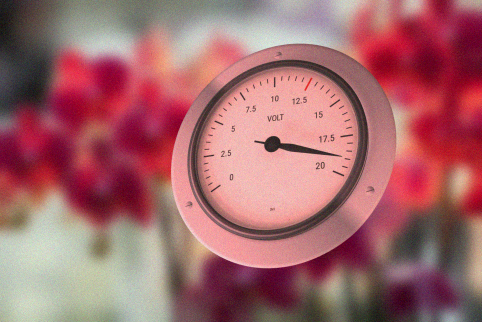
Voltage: 19,V
